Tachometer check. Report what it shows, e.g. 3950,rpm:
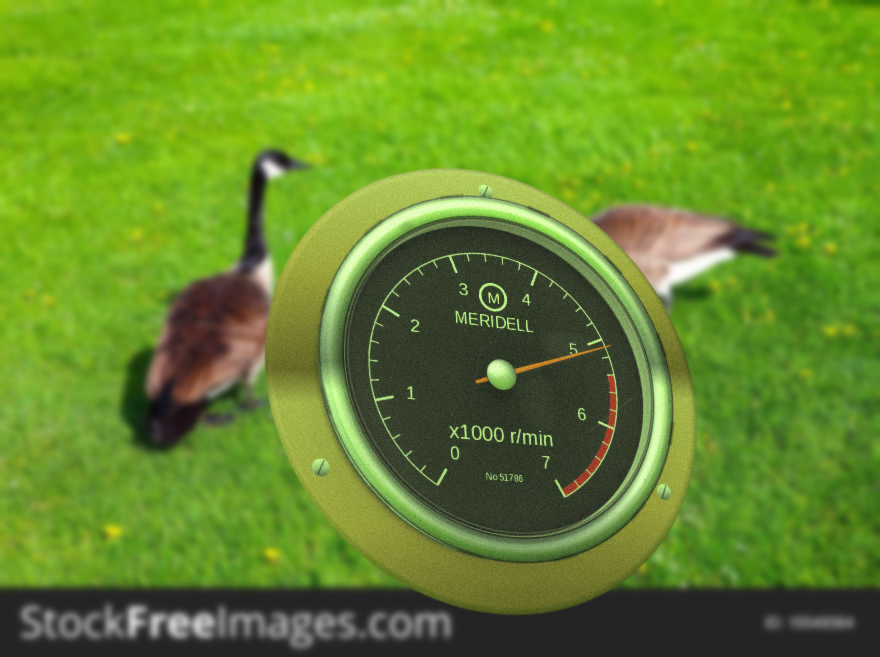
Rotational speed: 5100,rpm
